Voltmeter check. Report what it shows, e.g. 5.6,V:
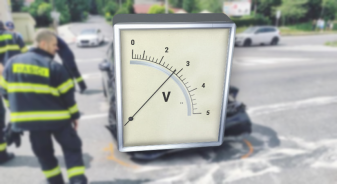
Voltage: 2.8,V
